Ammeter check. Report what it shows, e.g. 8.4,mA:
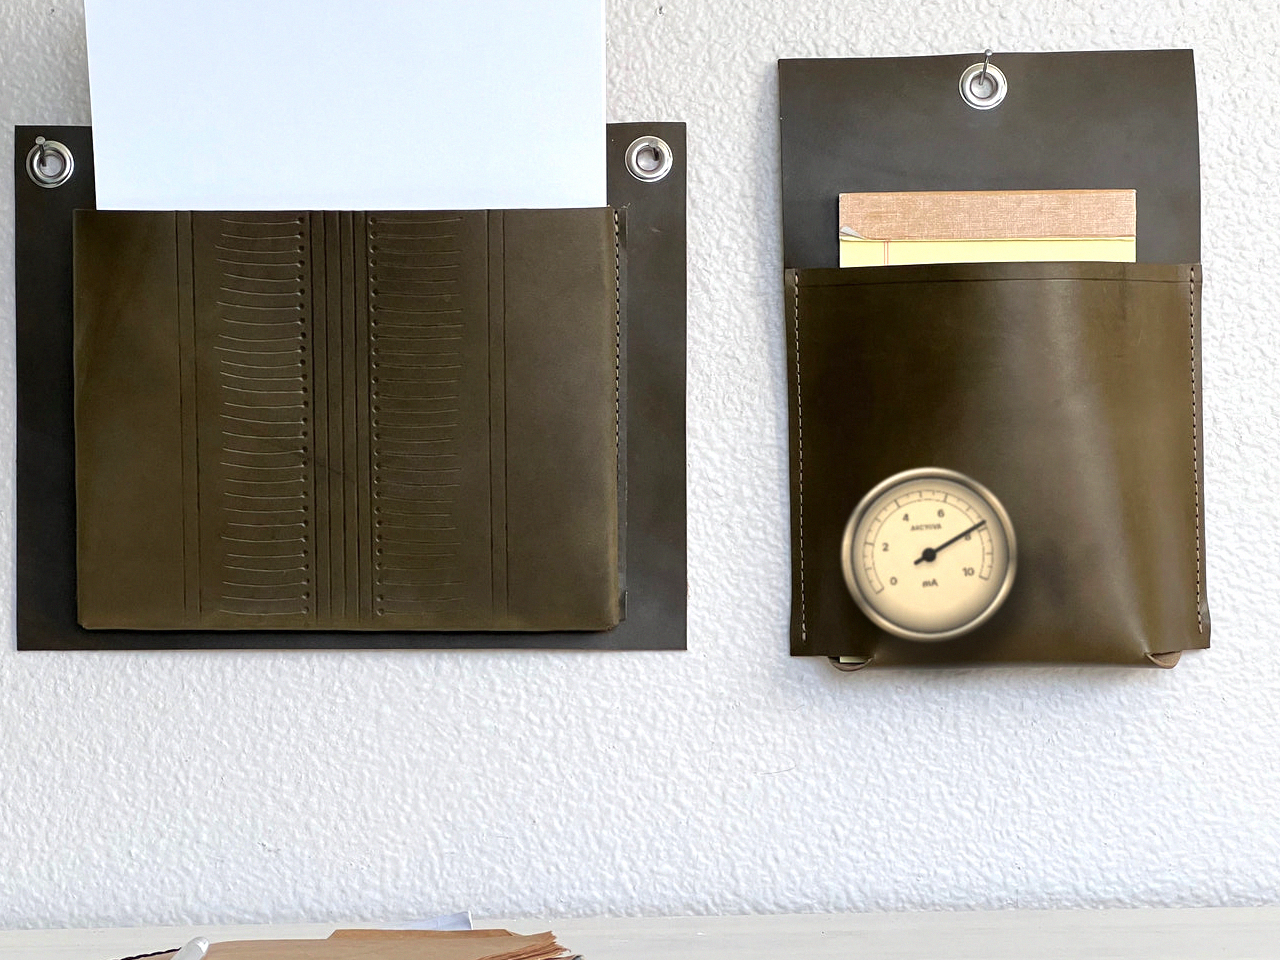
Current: 7.75,mA
